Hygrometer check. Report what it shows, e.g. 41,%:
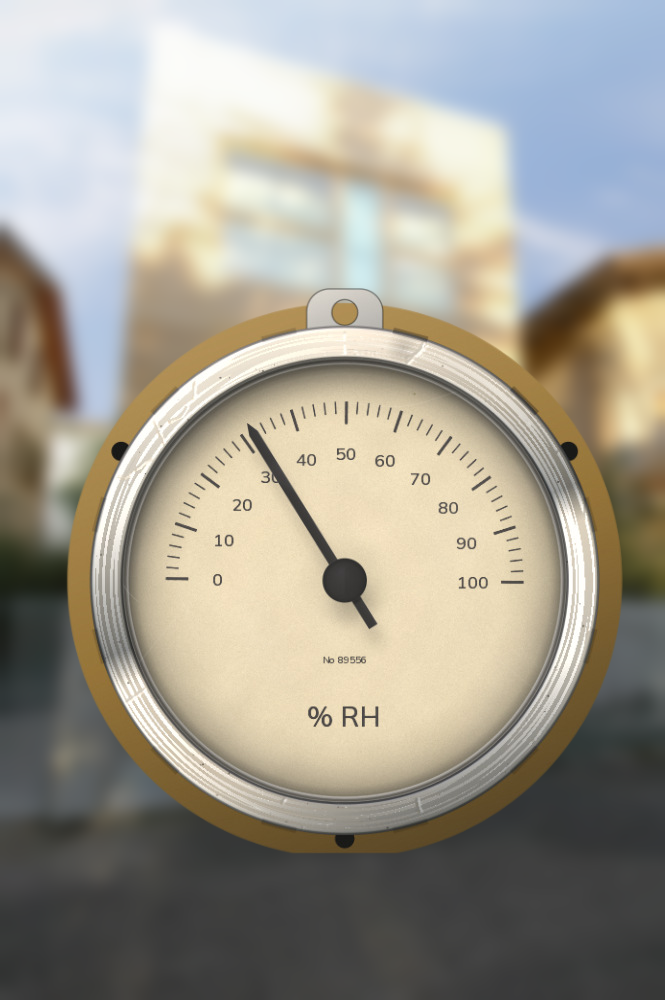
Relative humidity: 32,%
